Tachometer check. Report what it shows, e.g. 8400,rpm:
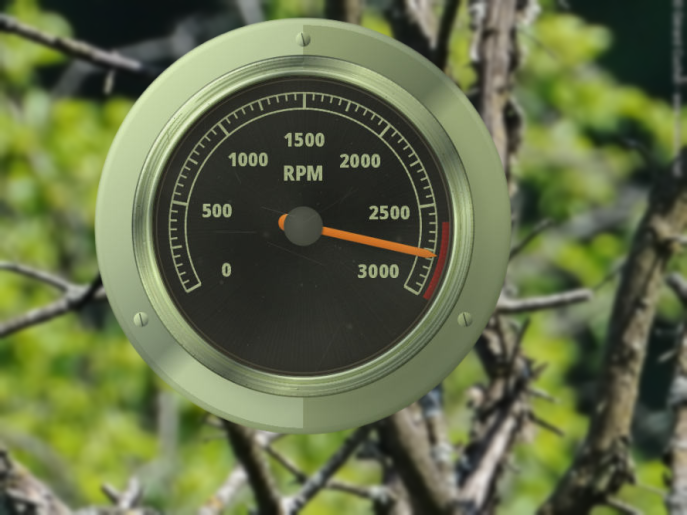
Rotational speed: 2775,rpm
